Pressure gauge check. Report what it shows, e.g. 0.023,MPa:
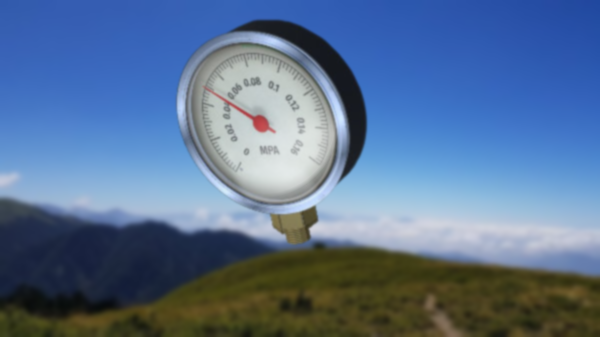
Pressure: 0.05,MPa
